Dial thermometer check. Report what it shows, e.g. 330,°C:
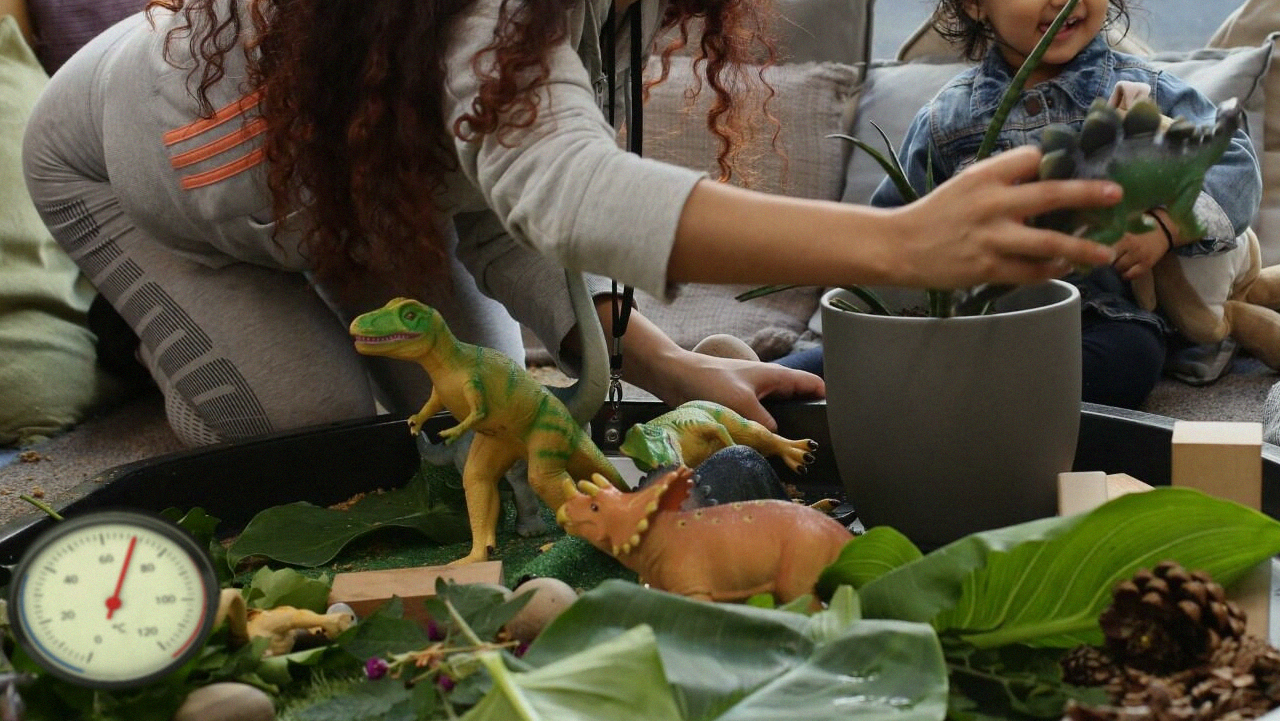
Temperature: 70,°C
